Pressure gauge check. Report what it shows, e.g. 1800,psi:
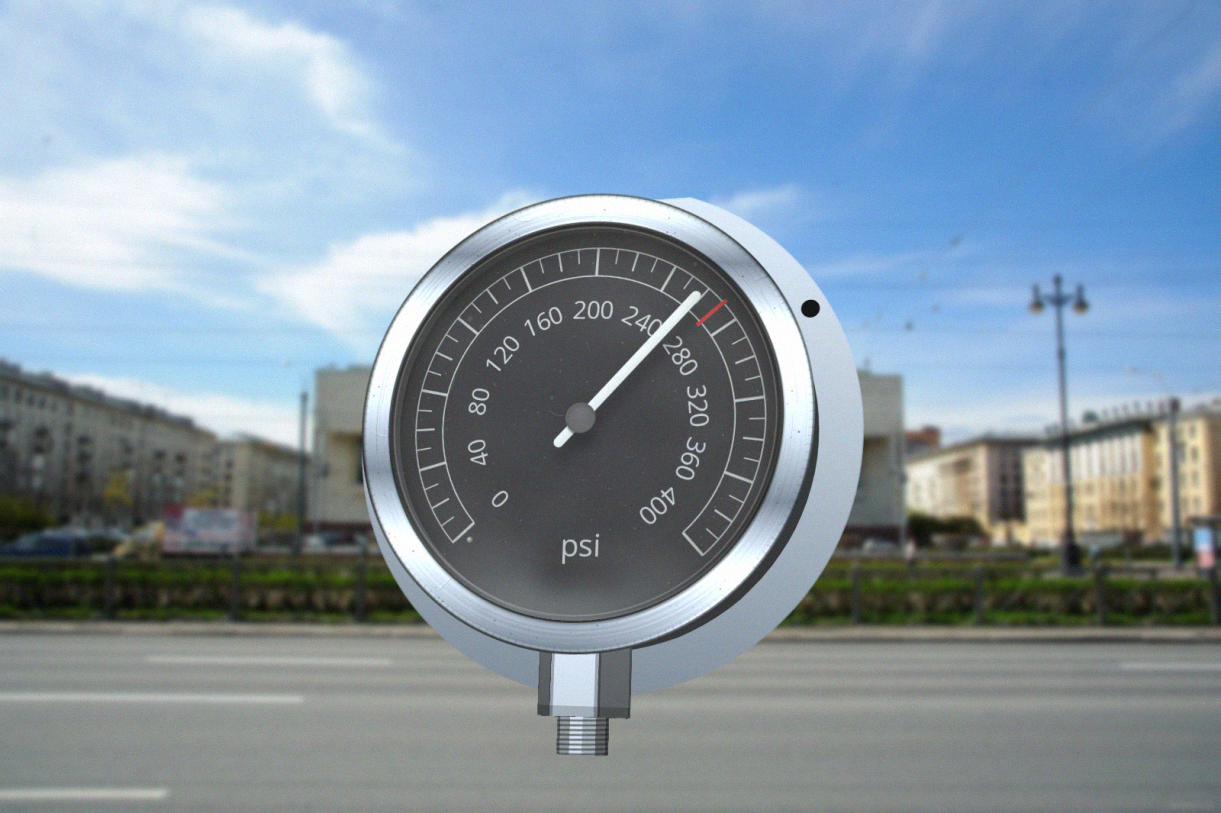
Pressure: 260,psi
